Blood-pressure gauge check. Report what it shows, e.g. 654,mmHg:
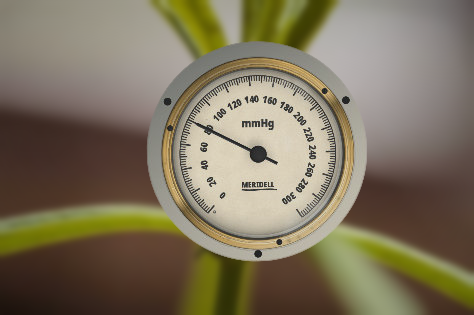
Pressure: 80,mmHg
